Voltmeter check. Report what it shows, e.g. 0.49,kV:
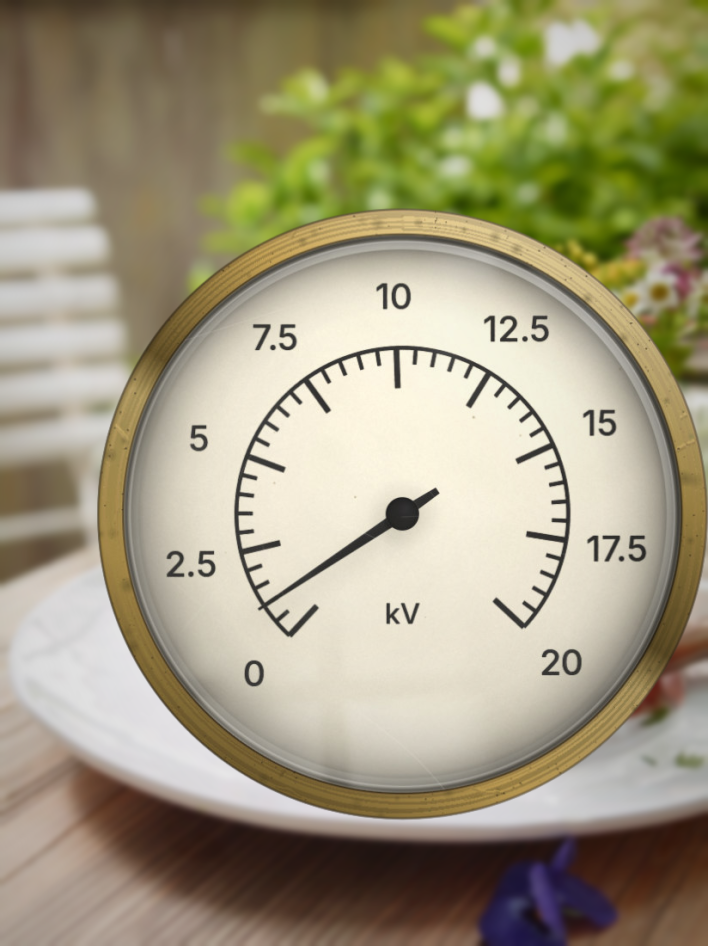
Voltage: 1,kV
